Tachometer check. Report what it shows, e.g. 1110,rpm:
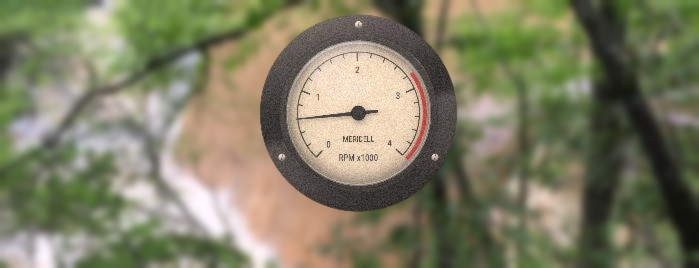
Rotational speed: 600,rpm
